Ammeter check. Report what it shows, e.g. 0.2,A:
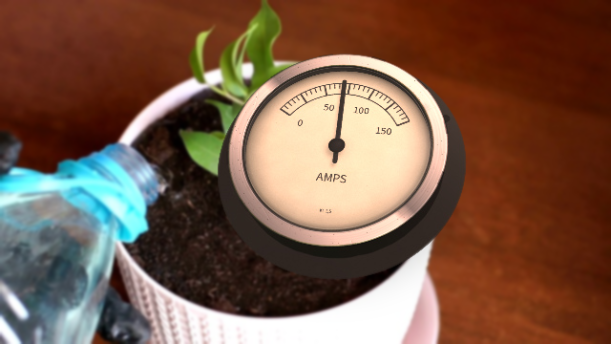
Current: 70,A
